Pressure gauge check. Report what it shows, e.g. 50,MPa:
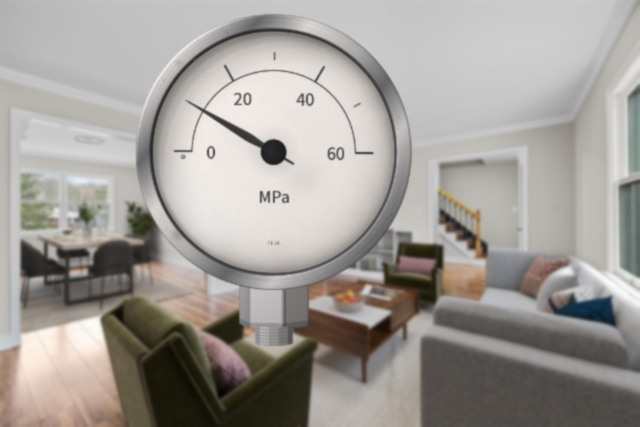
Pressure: 10,MPa
